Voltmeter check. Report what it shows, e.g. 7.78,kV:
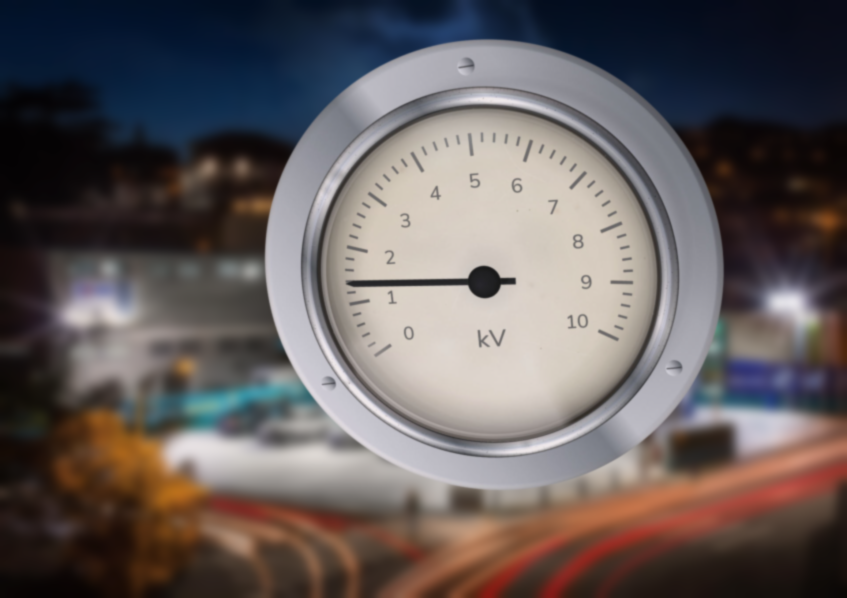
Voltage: 1.4,kV
